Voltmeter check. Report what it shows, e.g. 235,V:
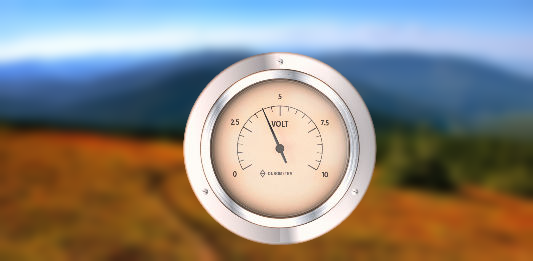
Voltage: 4,V
